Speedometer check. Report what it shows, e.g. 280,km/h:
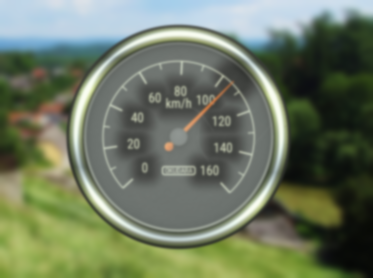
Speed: 105,km/h
